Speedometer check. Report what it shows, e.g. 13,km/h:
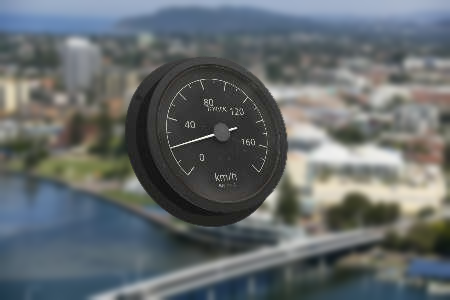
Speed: 20,km/h
